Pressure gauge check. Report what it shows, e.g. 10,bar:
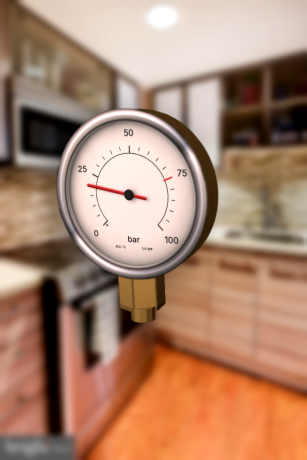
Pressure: 20,bar
